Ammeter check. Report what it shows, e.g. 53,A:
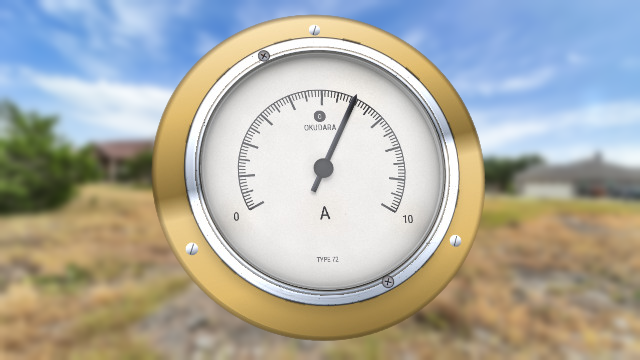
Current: 6,A
